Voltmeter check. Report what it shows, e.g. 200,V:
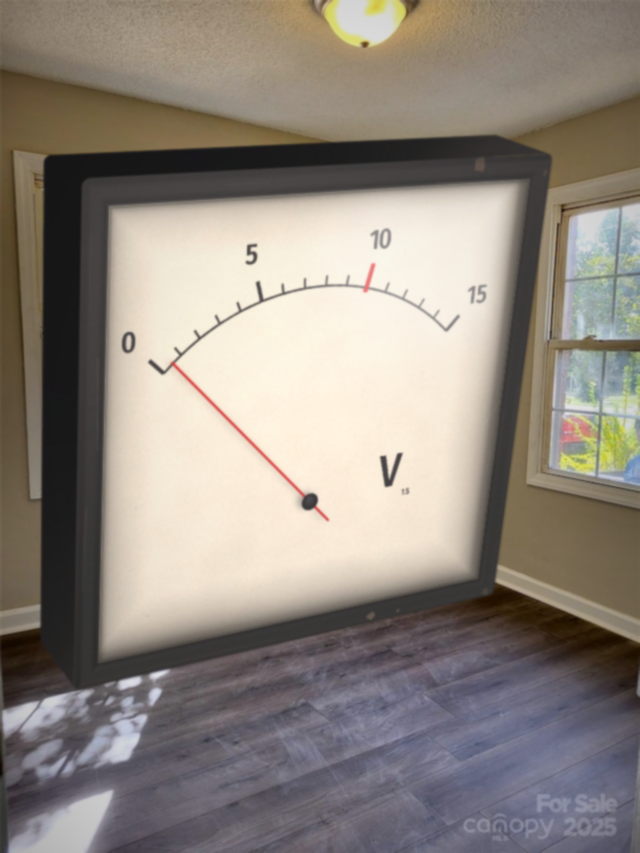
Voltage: 0.5,V
